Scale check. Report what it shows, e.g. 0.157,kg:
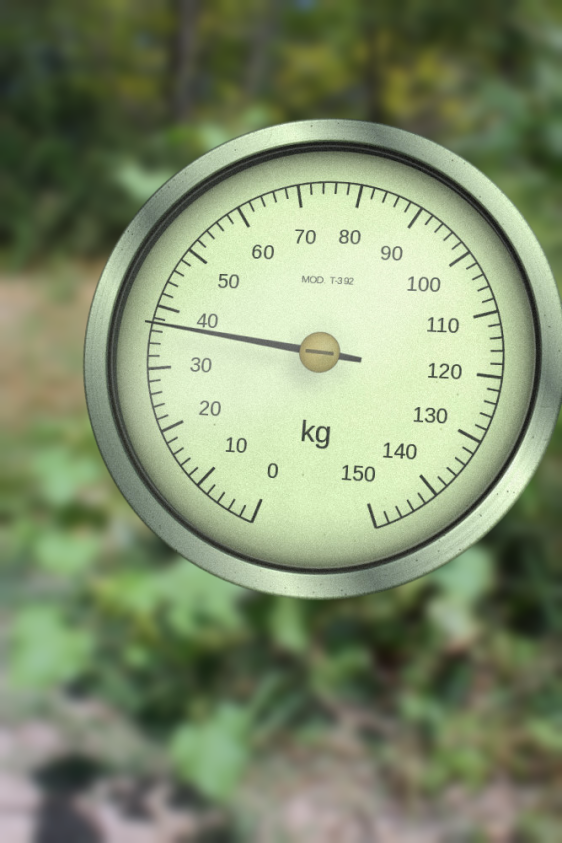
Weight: 37,kg
